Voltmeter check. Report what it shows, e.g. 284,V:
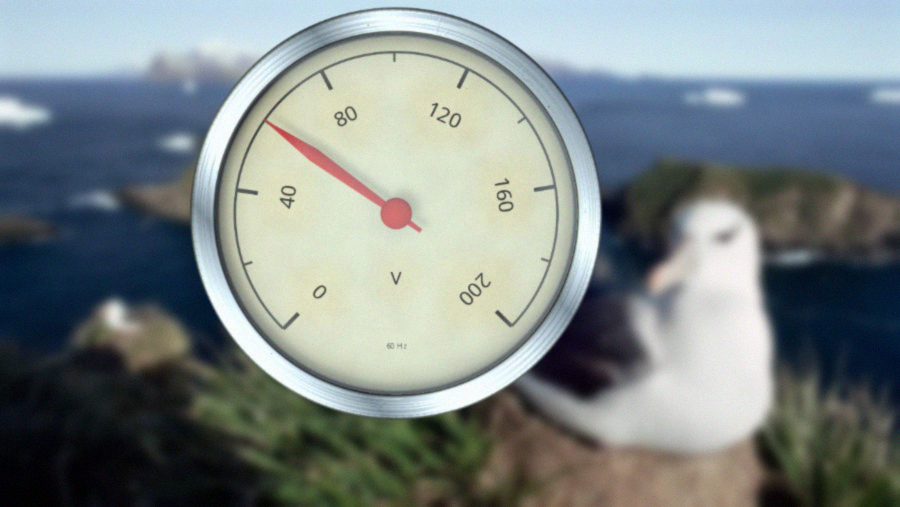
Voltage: 60,V
